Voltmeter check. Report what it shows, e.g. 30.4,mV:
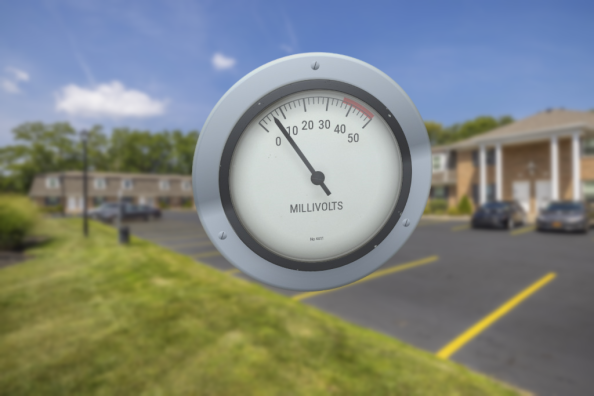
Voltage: 6,mV
